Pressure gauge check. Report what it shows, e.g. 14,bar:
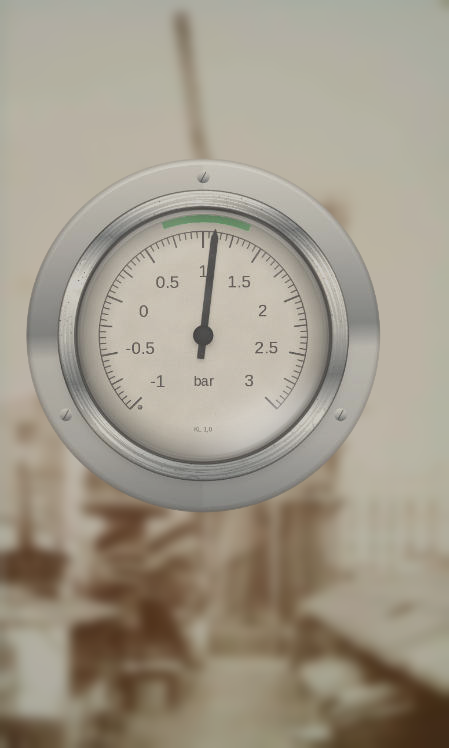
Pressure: 1.1,bar
